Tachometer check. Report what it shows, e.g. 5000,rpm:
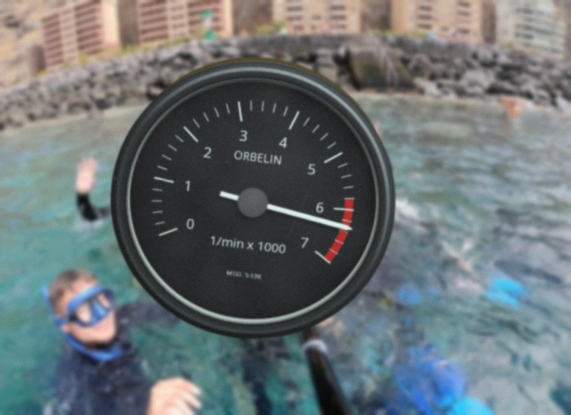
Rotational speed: 6300,rpm
